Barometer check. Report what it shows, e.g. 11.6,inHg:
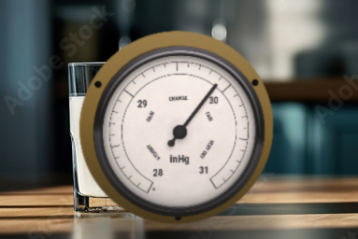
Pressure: 29.9,inHg
